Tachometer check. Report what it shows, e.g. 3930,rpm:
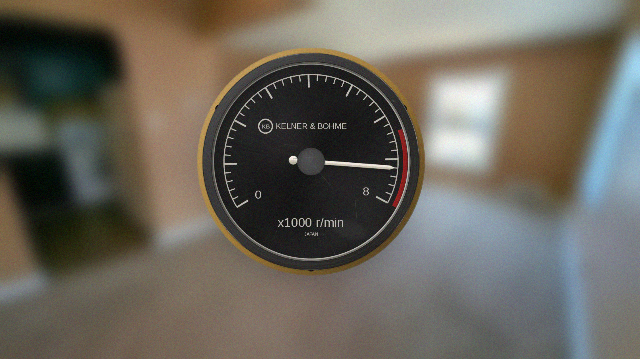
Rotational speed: 7200,rpm
